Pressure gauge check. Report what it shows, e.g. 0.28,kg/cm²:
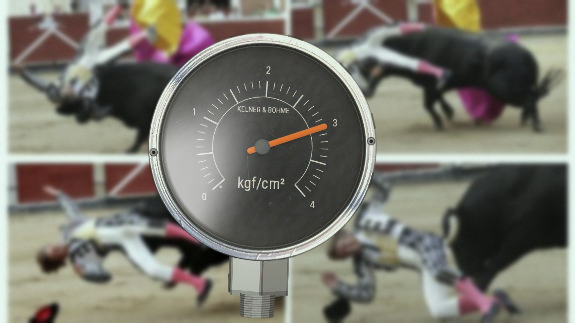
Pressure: 3,kg/cm²
